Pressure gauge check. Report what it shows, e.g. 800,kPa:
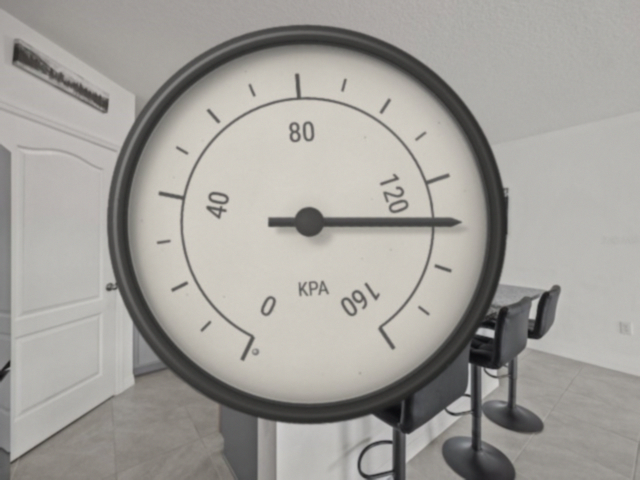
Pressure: 130,kPa
